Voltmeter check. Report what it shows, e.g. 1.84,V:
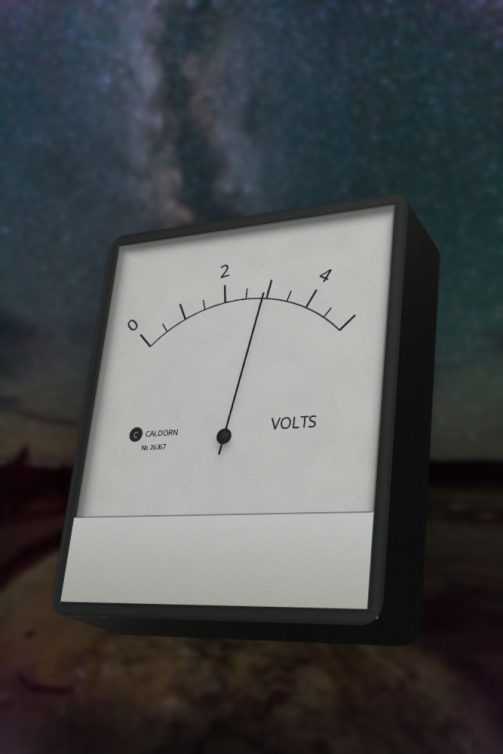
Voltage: 3,V
